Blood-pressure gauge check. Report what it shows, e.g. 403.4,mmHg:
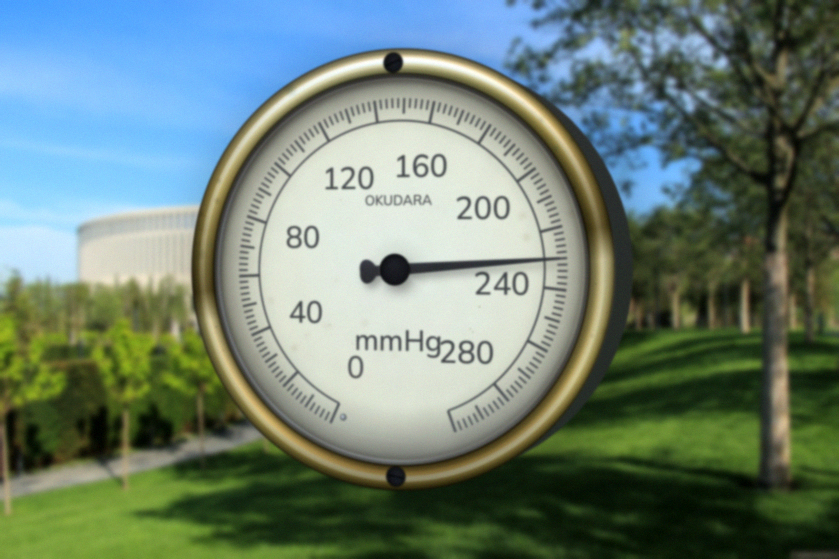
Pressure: 230,mmHg
